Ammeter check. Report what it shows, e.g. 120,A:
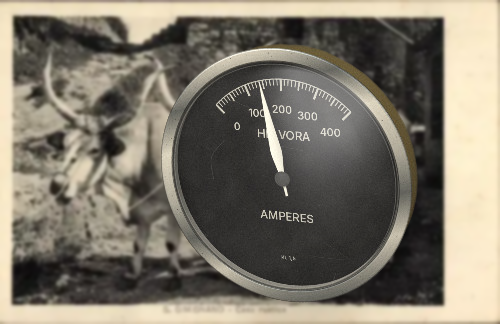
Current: 150,A
